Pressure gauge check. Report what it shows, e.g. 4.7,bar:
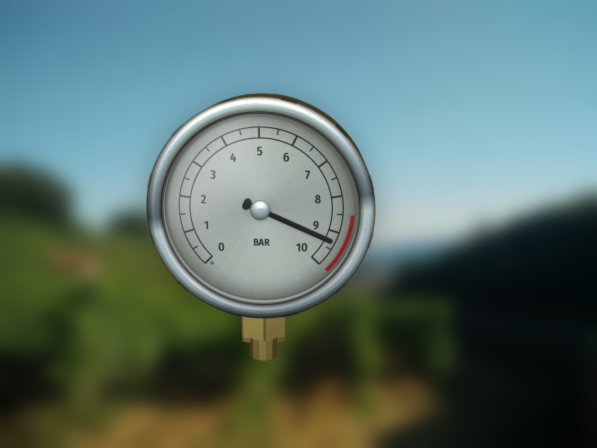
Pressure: 9.25,bar
